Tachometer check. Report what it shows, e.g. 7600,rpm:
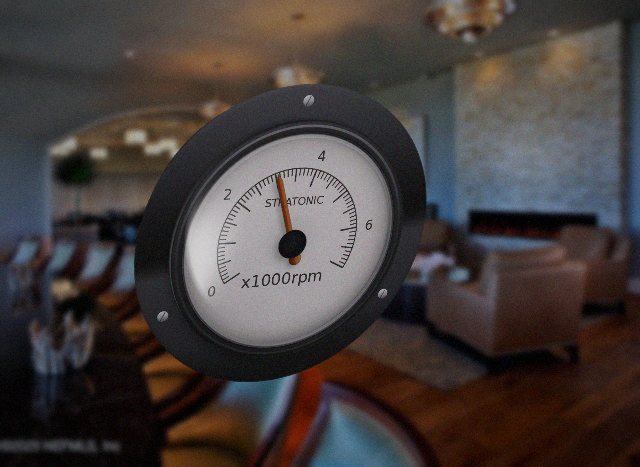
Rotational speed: 3000,rpm
